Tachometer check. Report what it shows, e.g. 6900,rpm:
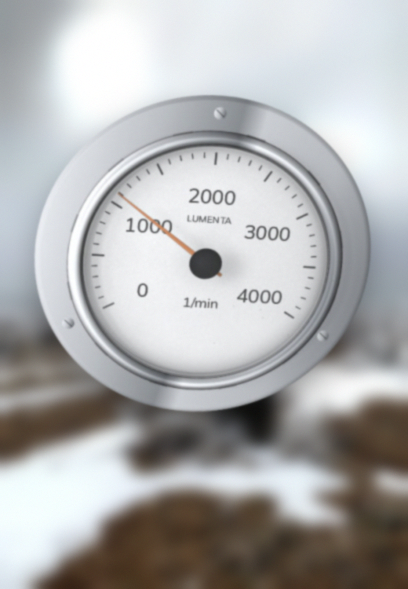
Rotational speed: 1100,rpm
